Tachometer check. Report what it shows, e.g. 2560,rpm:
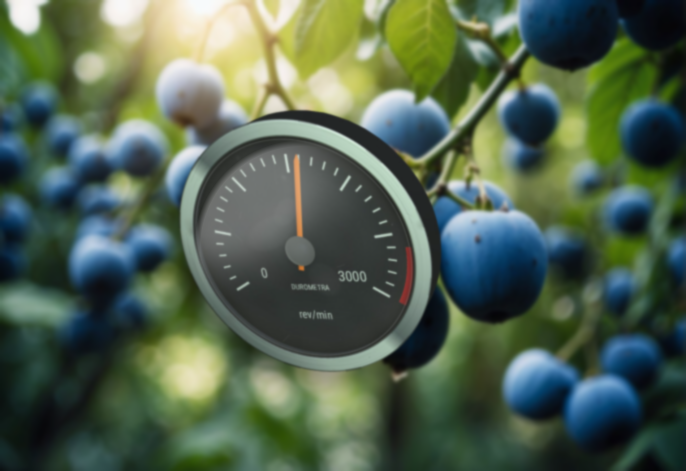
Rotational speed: 1600,rpm
